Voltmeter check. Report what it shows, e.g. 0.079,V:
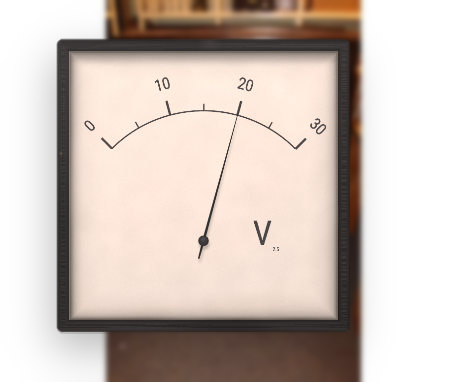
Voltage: 20,V
